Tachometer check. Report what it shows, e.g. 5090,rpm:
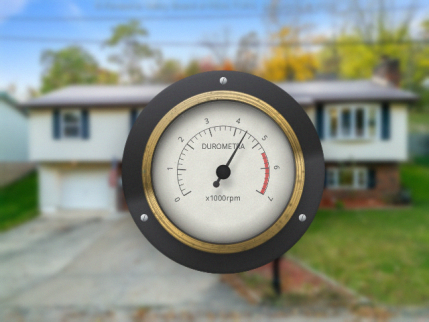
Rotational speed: 4400,rpm
